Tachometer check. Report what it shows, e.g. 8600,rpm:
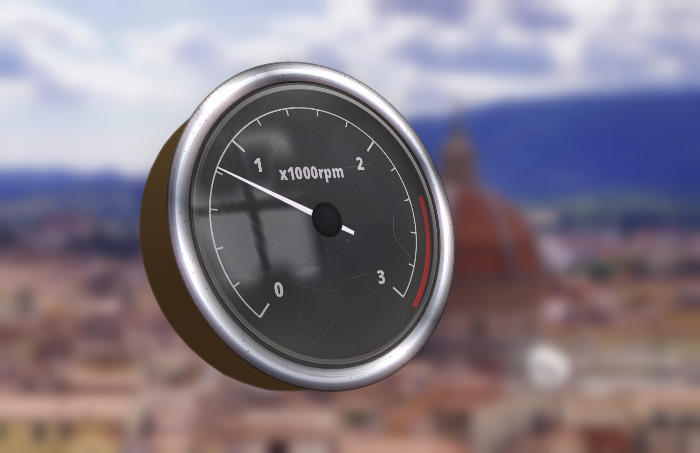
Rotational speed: 800,rpm
